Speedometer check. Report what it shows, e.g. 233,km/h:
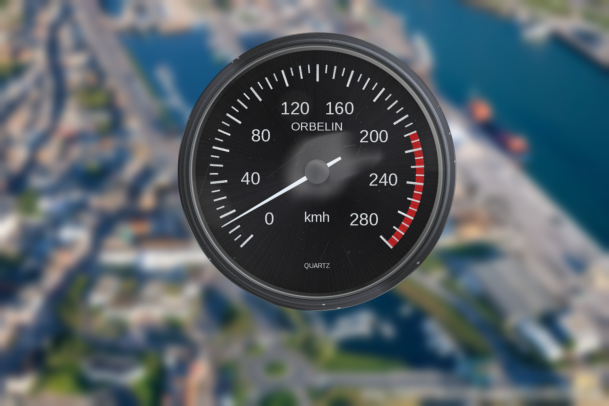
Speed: 15,km/h
